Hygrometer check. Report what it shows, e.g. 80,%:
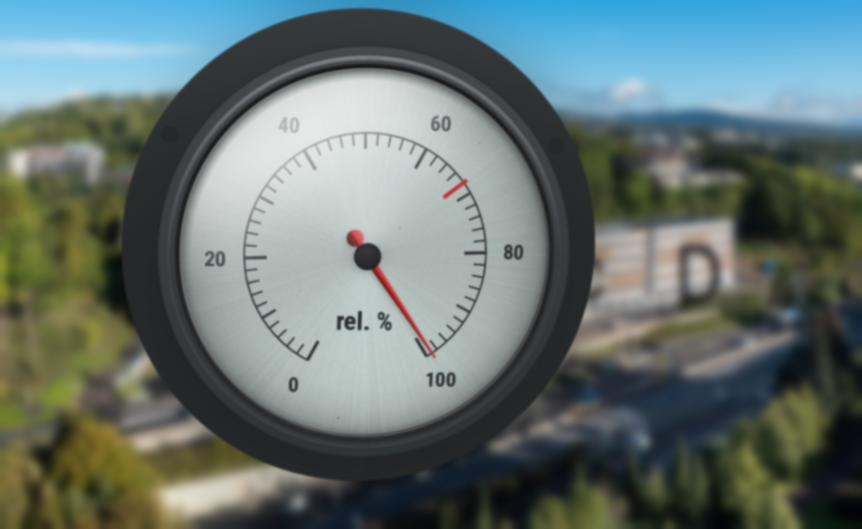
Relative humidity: 99,%
